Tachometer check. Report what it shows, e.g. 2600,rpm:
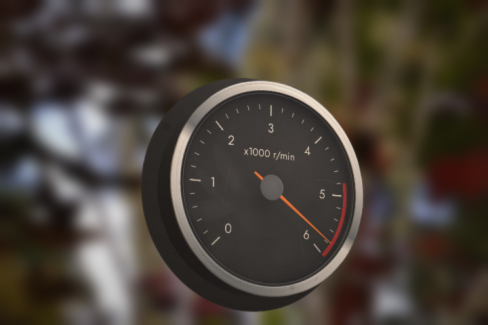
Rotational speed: 5800,rpm
